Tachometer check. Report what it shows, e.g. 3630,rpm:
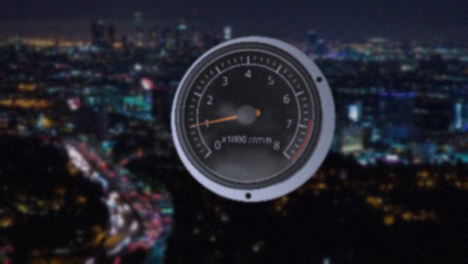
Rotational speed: 1000,rpm
